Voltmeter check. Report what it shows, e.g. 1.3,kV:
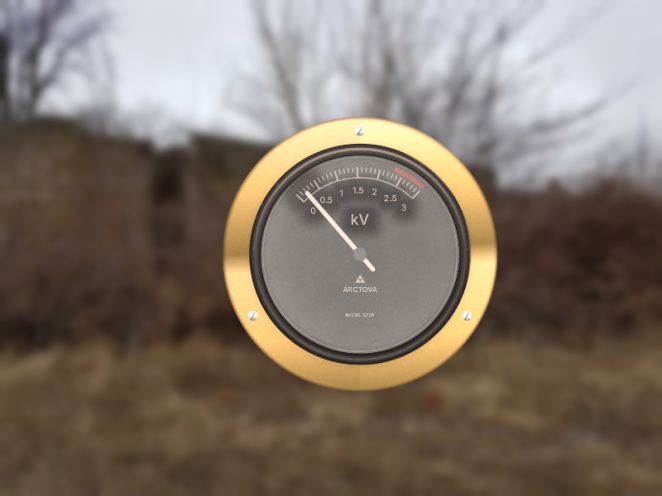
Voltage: 0.2,kV
